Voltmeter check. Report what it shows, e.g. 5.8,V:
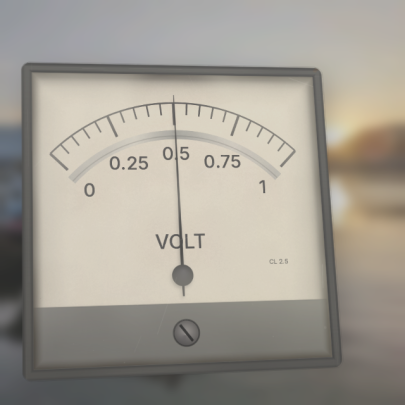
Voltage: 0.5,V
